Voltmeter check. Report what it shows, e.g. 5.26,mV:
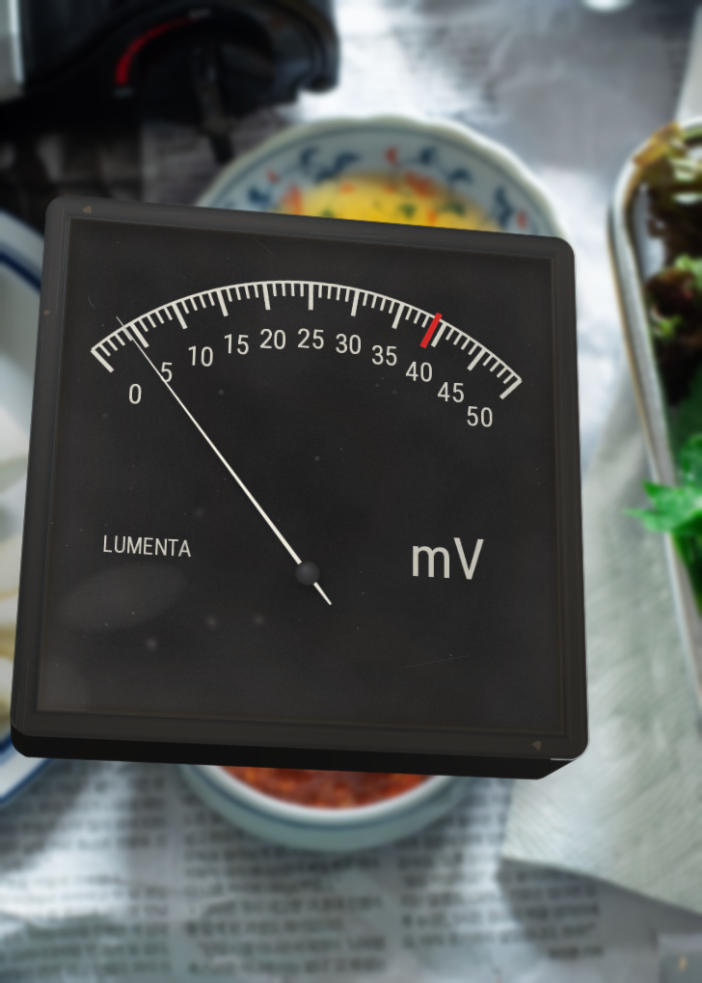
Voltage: 4,mV
